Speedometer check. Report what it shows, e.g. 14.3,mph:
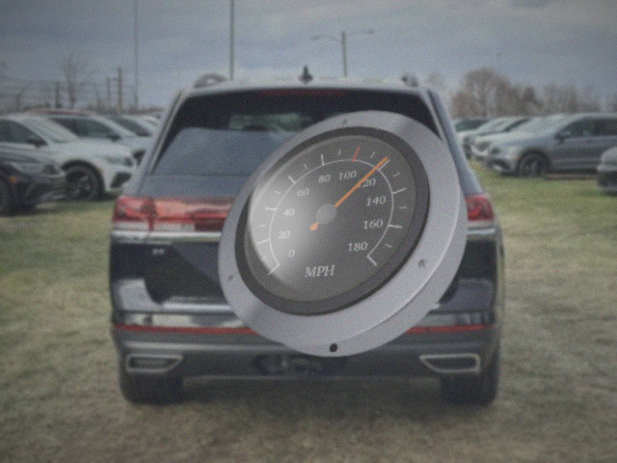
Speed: 120,mph
